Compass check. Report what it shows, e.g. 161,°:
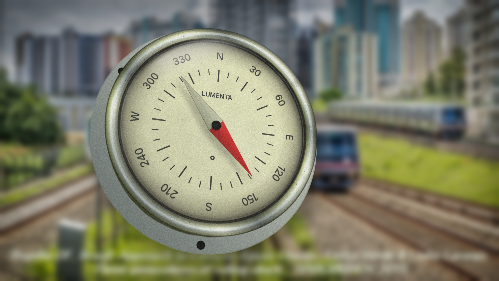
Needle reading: 140,°
